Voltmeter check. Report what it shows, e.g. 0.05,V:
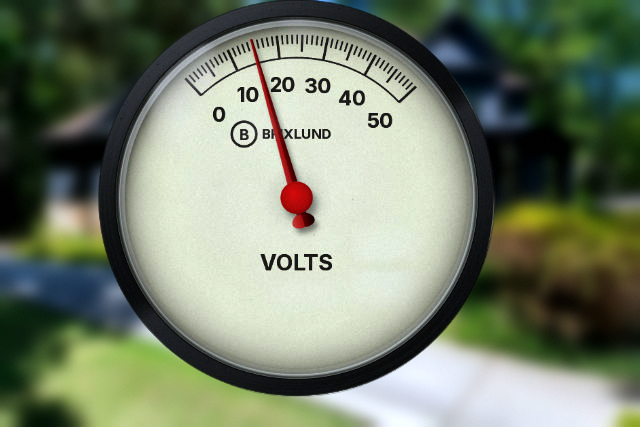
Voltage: 15,V
